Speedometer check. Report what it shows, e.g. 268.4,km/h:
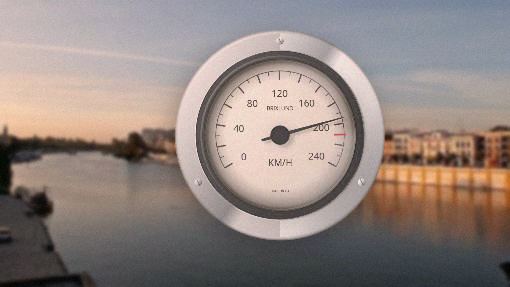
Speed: 195,km/h
